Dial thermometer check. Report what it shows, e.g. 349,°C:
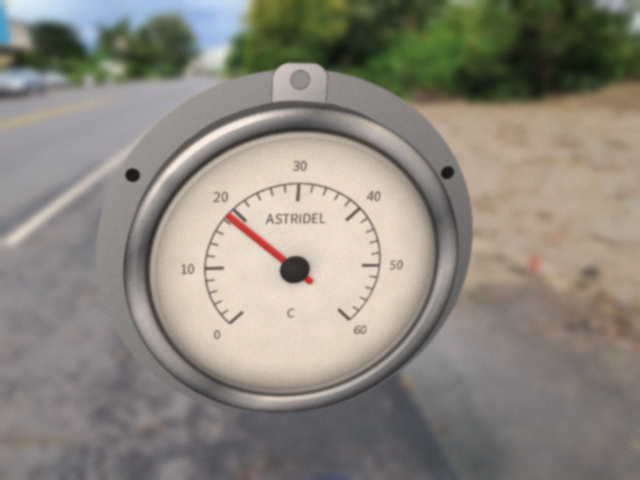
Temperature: 19,°C
